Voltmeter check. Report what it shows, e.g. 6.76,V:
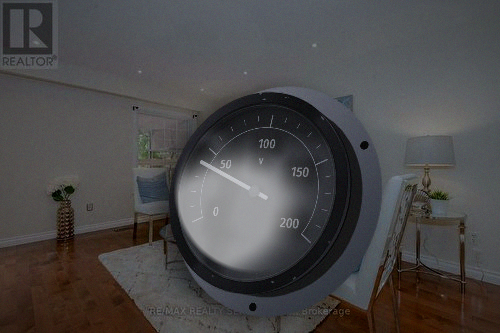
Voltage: 40,V
